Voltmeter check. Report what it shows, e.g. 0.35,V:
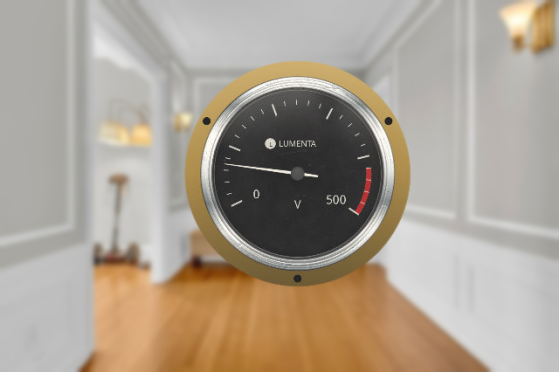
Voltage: 70,V
